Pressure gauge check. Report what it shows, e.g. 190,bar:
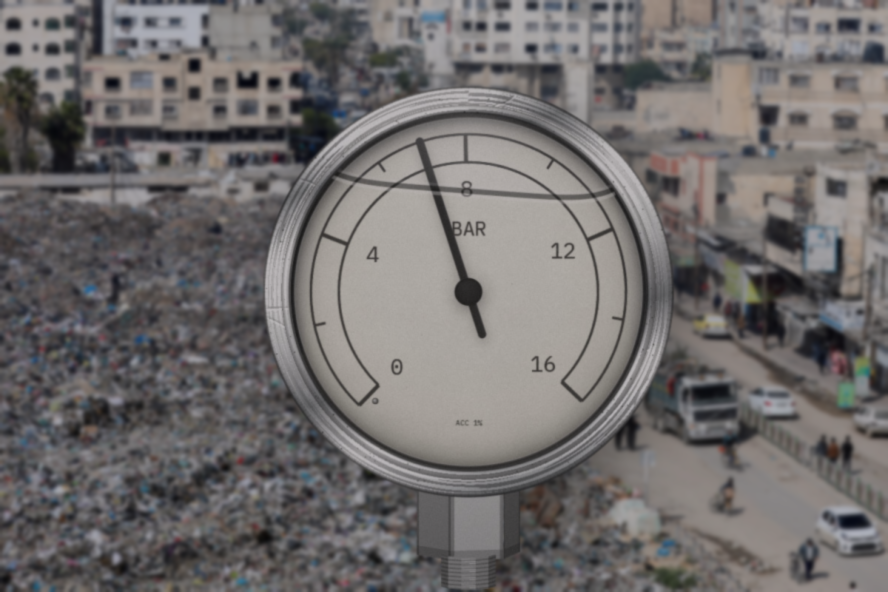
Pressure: 7,bar
